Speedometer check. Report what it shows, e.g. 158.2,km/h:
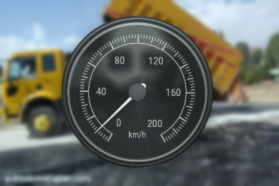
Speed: 10,km/h
